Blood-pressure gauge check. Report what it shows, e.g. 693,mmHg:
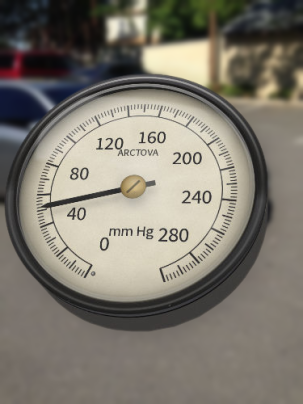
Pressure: 50,mmHg
